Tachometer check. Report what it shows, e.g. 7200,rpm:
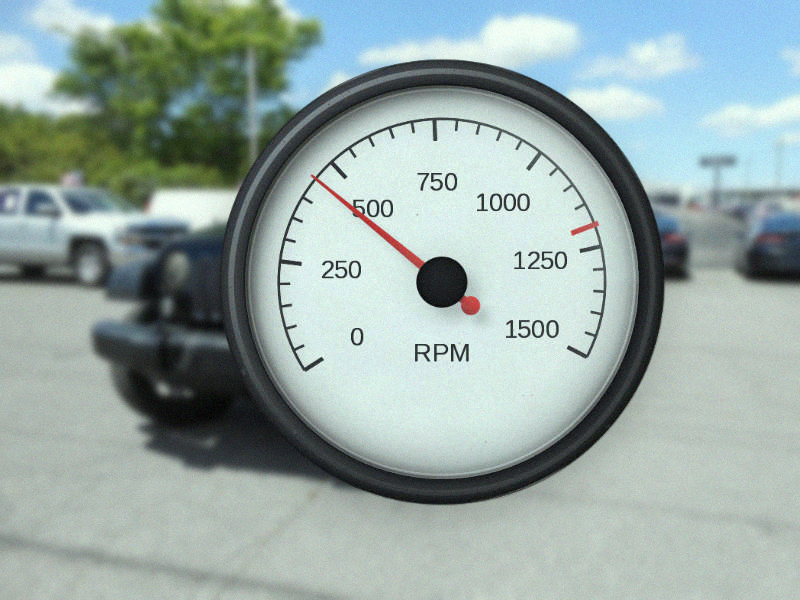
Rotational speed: 450,rpm
